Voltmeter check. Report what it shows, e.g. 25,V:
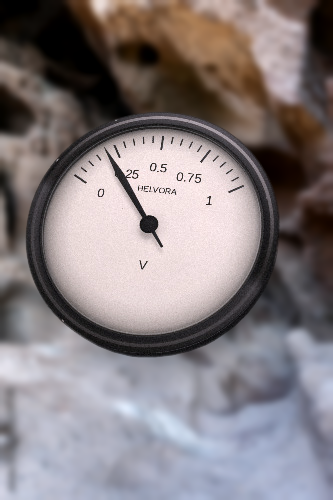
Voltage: 0.2,V
